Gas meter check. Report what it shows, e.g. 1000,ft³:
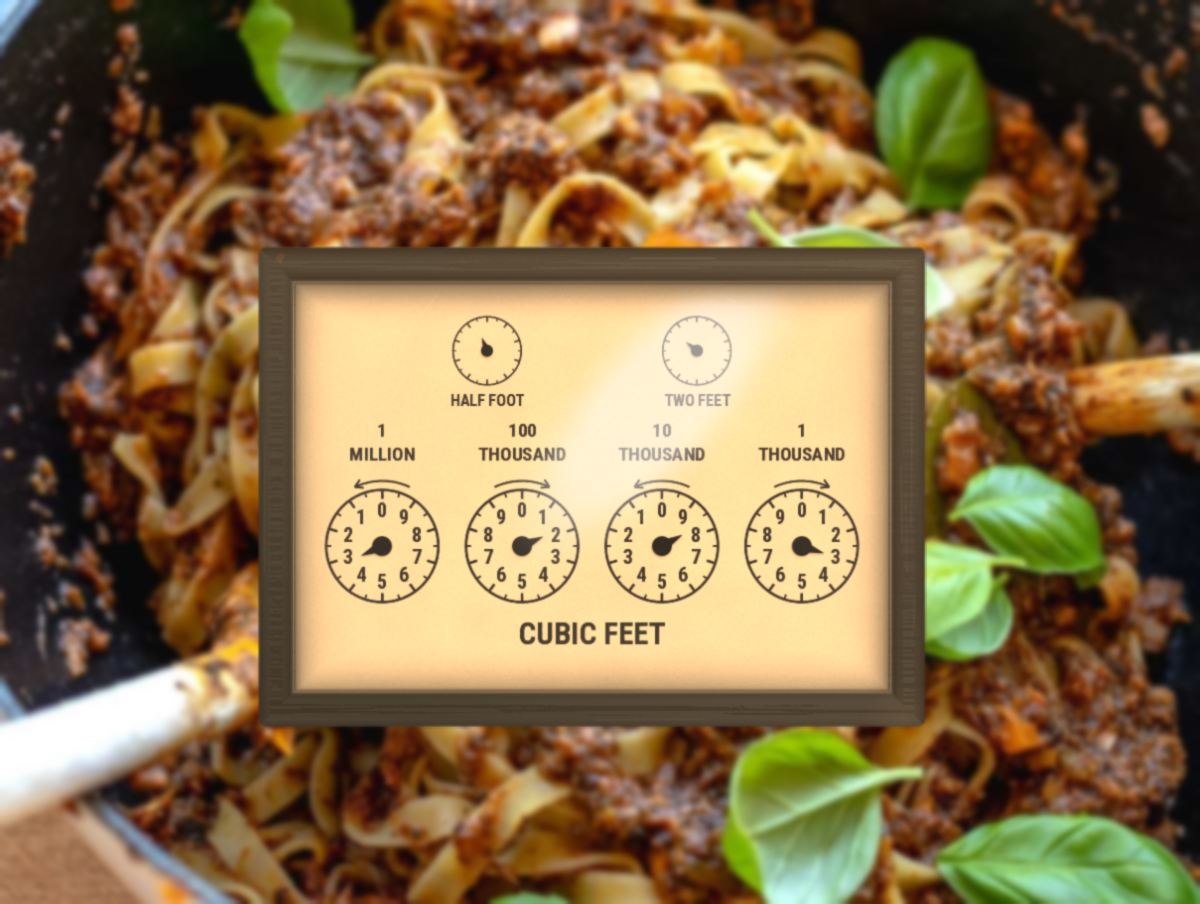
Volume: 318300,ft³
